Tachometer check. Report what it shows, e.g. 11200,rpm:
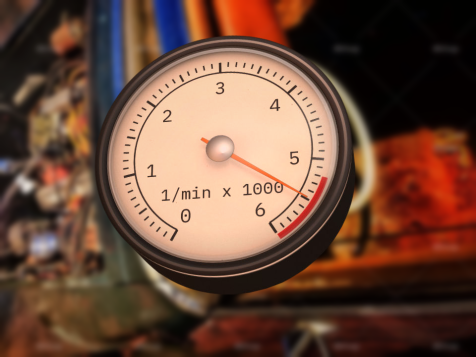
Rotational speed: 5500,rpm
